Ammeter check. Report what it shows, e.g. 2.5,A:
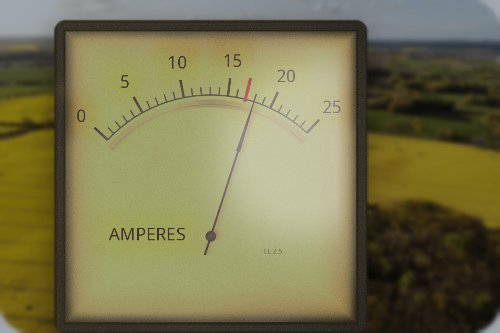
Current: 18,A
